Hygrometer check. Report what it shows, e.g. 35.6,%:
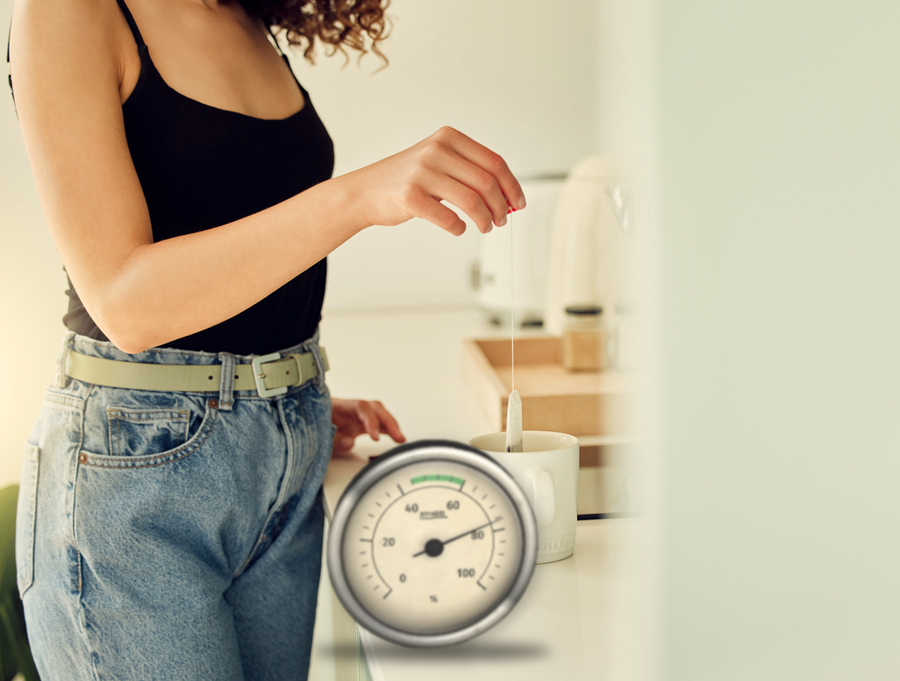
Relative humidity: 76,%
